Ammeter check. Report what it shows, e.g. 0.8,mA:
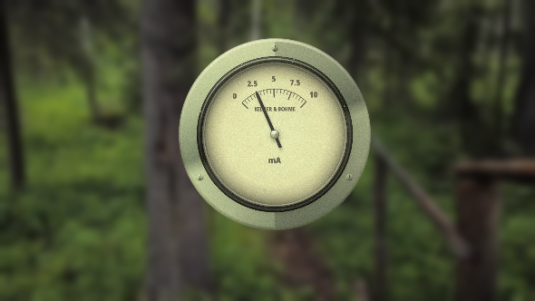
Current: 2.5,mA
